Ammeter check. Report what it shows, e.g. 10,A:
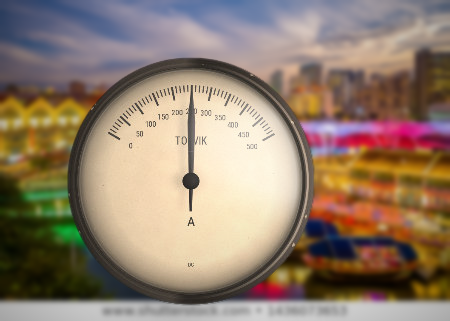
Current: 250,A
